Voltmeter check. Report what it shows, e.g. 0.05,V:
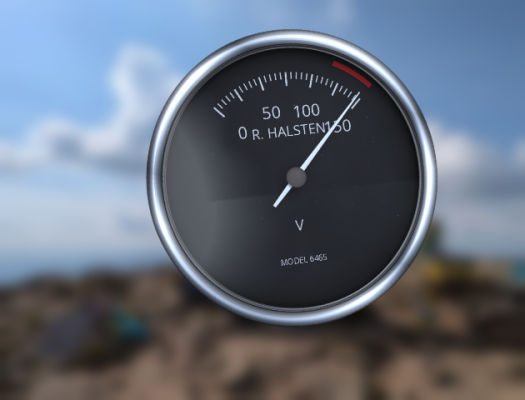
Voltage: 145,V
